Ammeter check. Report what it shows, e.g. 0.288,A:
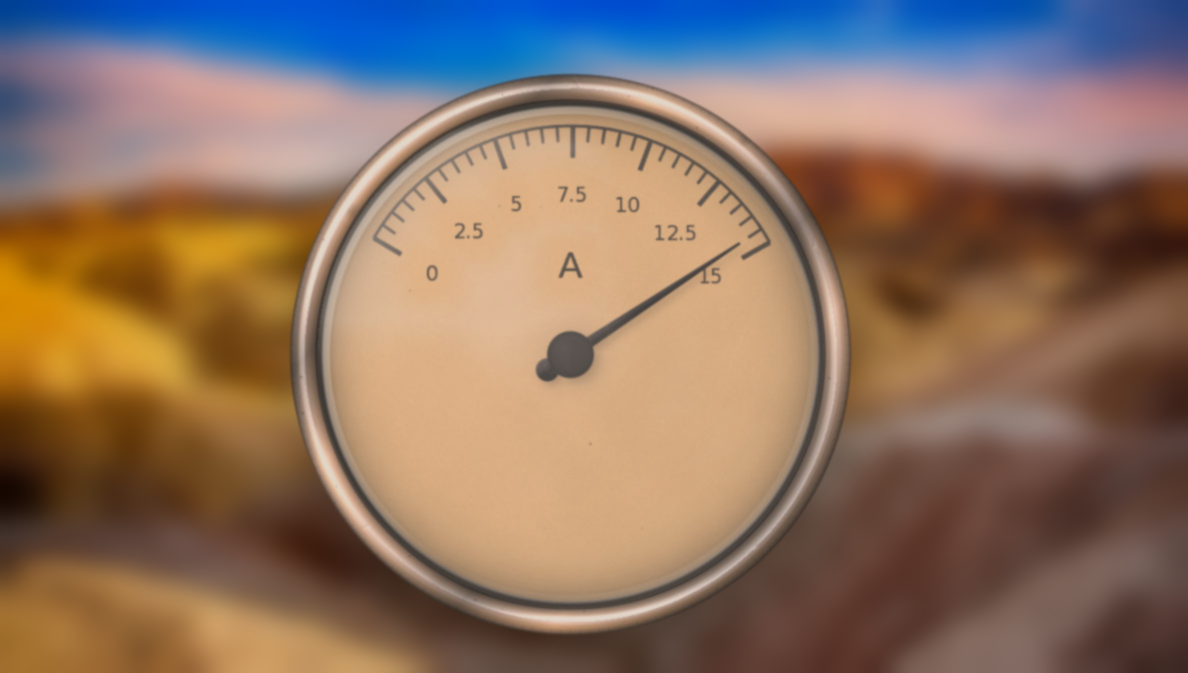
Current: 14.5,A
